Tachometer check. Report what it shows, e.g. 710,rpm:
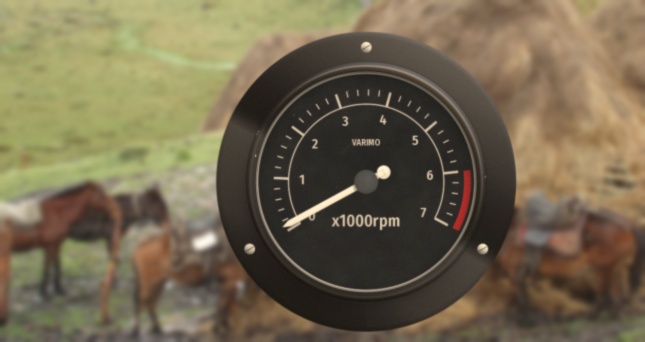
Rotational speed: 100,rpm
